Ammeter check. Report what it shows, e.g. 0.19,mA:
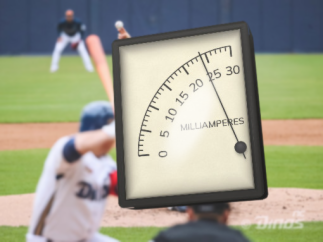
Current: 24,mA
